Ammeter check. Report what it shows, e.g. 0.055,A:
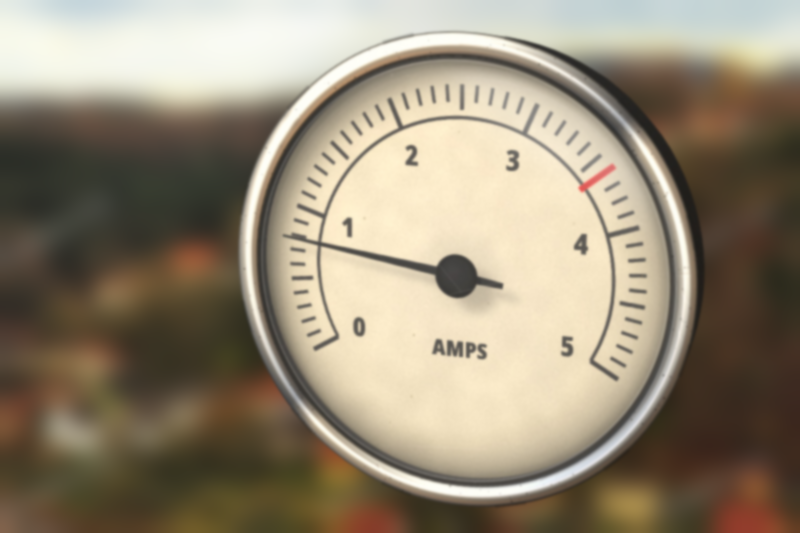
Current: 0.8,A
